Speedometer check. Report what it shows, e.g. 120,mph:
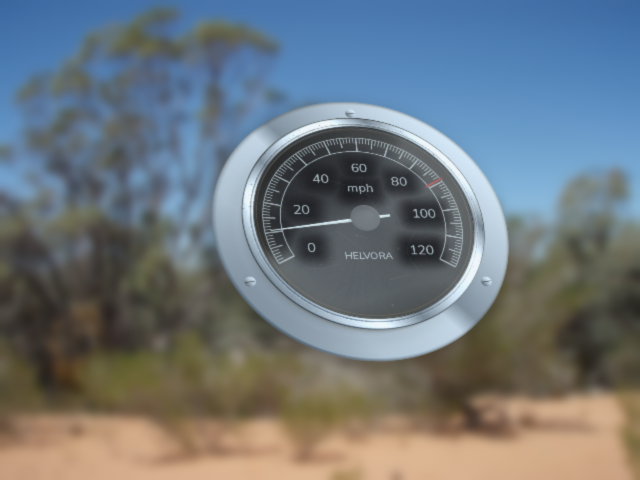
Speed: 10,mph
